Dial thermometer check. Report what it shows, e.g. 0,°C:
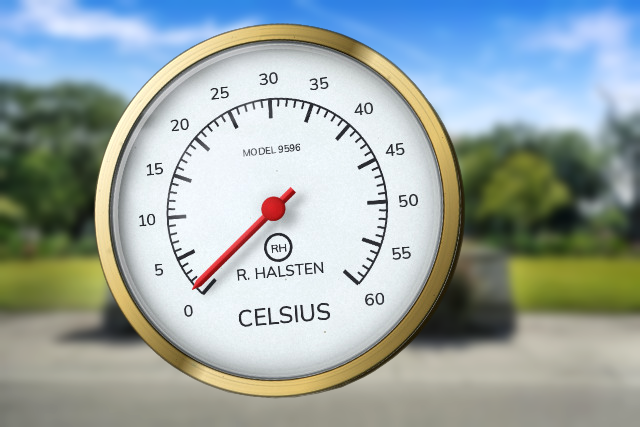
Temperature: 1,°C
